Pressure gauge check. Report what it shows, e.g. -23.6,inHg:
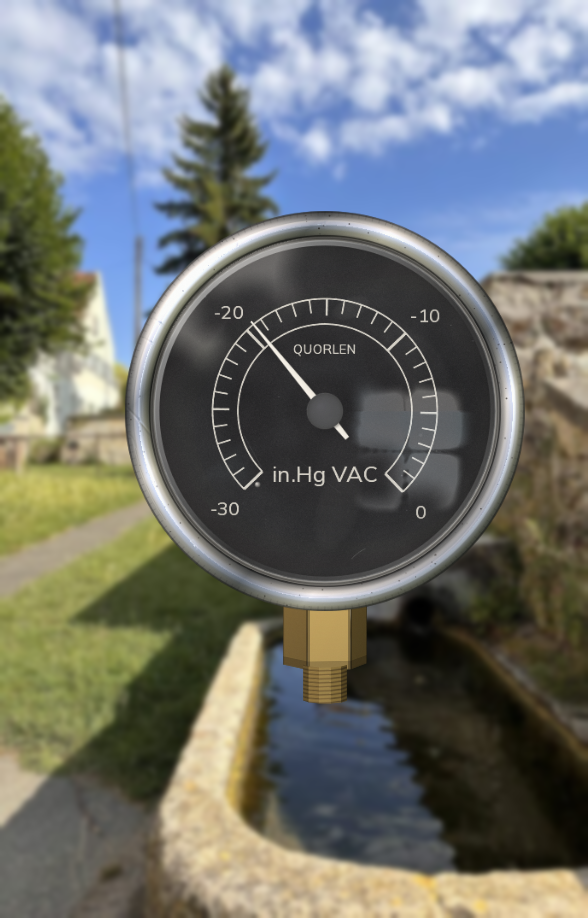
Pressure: -19.5,inHg
